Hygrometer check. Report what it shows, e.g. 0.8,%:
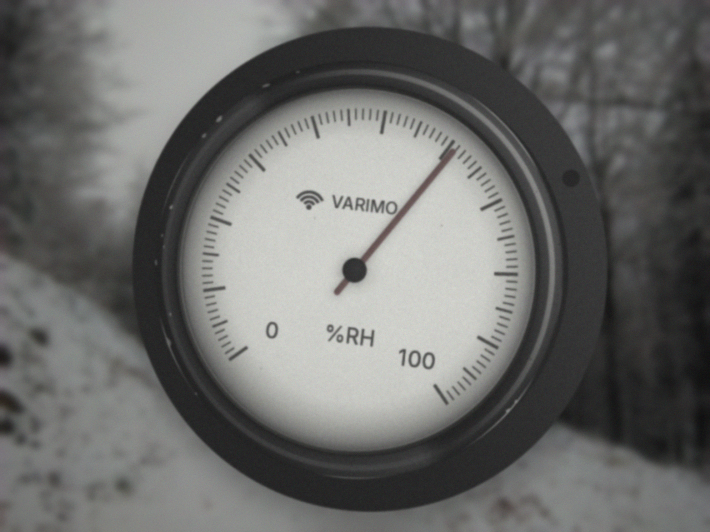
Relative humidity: 61,%
